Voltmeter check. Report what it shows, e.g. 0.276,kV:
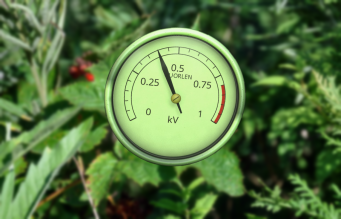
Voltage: 0.4,kV
